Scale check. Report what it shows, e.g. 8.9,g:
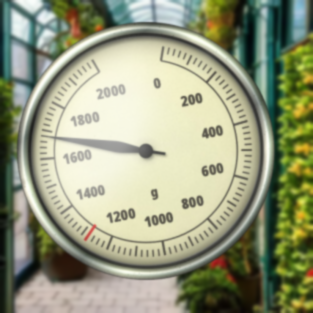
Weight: 1680,g
